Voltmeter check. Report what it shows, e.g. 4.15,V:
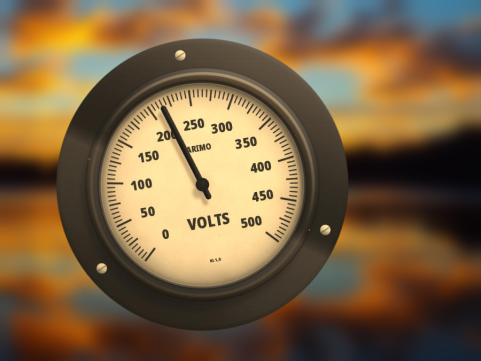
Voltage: 215,V
